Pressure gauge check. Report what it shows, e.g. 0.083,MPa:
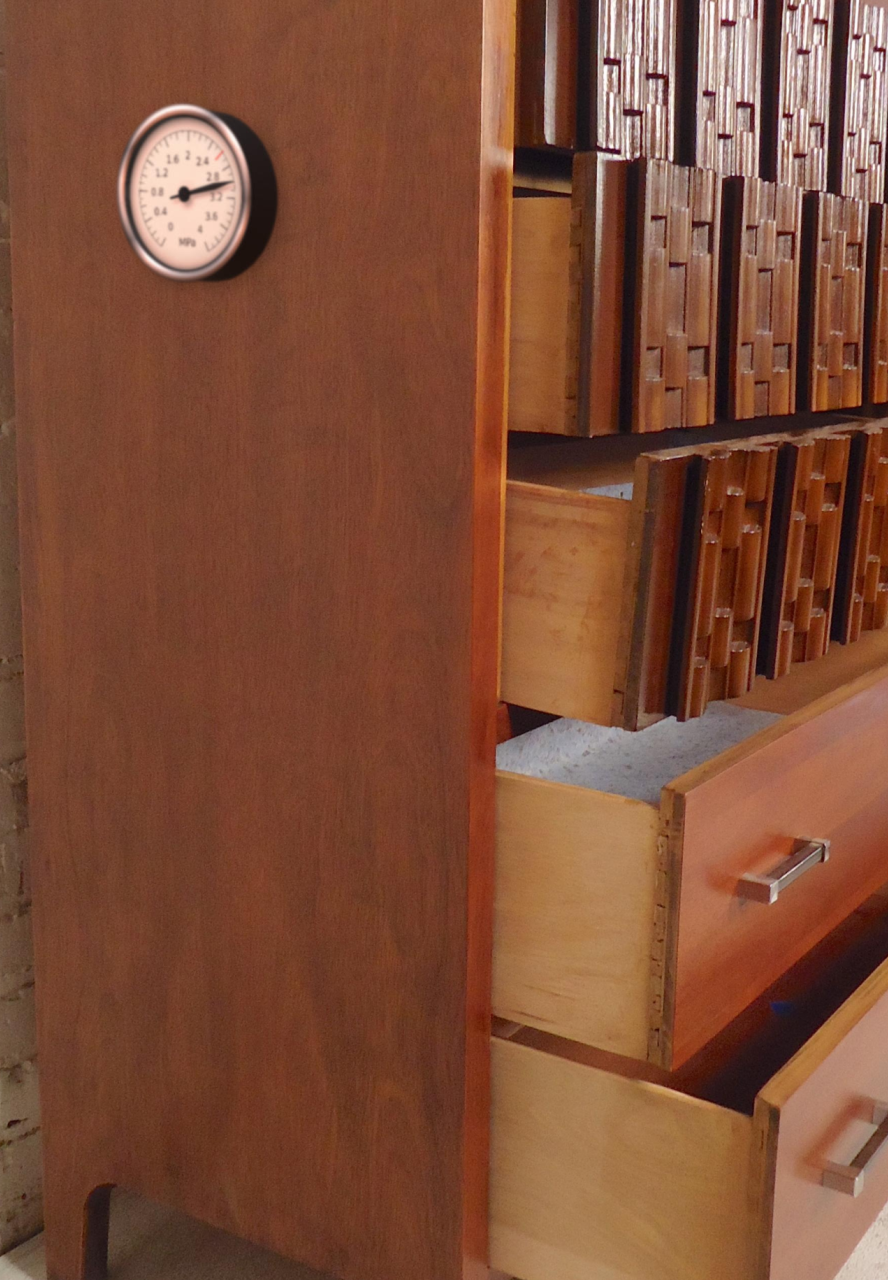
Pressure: 3,MPa
